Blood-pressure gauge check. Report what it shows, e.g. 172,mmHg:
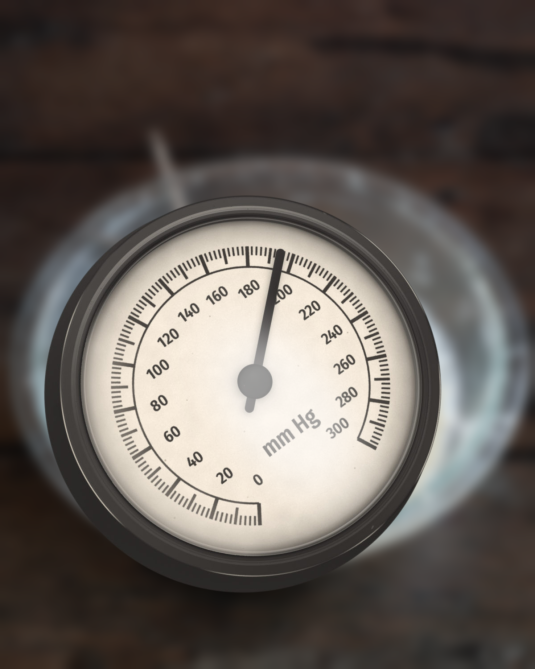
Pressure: 194,mmHg
